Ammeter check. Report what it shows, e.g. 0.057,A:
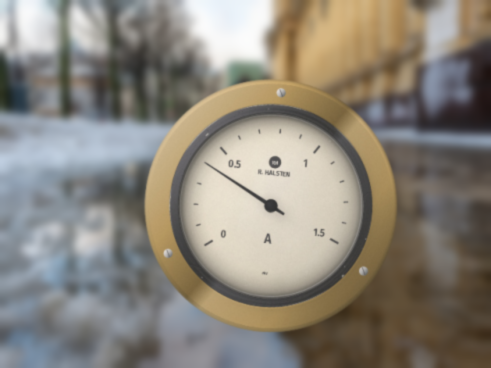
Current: 0.4,A
